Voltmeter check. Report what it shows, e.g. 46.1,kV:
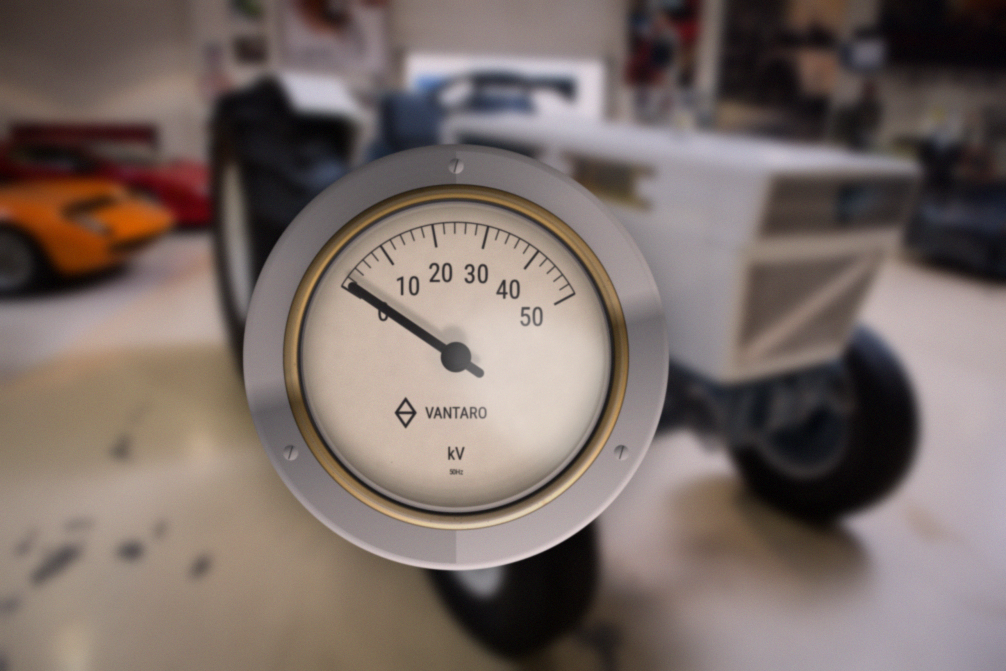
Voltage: 1,kV
